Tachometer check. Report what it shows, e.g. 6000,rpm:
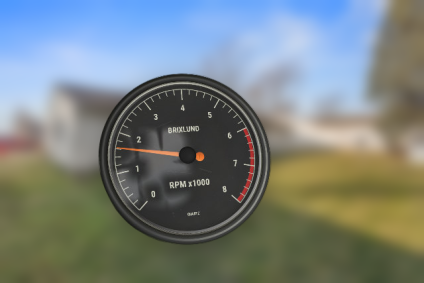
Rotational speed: 1600,rpm
